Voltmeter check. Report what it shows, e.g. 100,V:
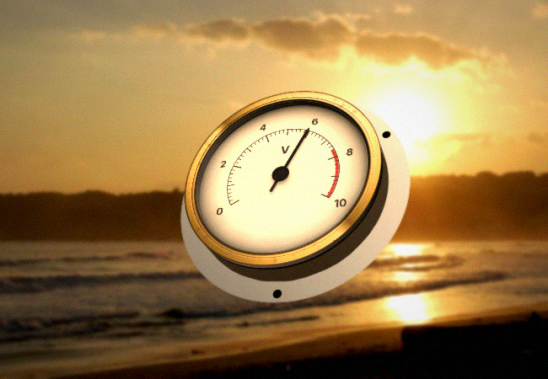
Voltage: 6,V
